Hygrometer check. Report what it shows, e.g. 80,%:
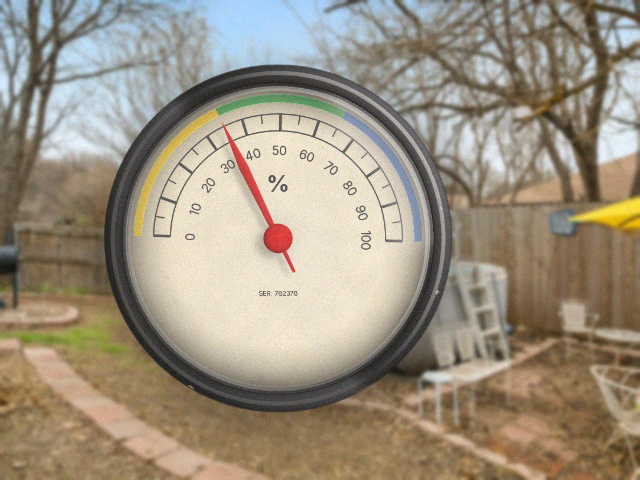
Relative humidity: 35,%
